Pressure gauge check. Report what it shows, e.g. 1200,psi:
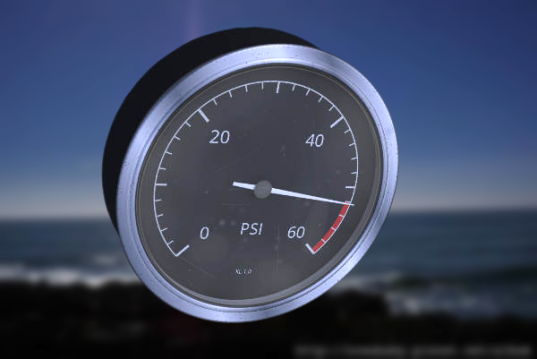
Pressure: 52,psi
